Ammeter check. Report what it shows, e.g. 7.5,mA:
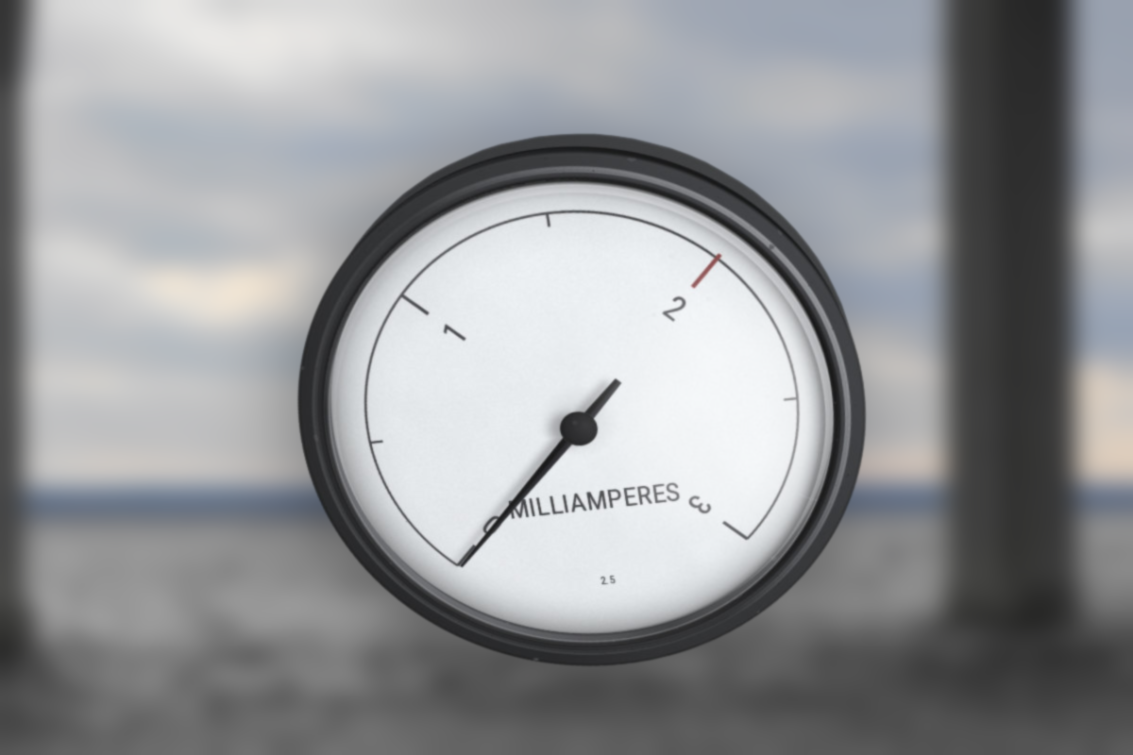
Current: 0,mA
